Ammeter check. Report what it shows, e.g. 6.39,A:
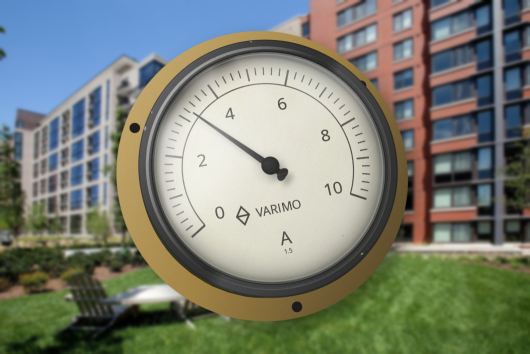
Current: 3.2,A
